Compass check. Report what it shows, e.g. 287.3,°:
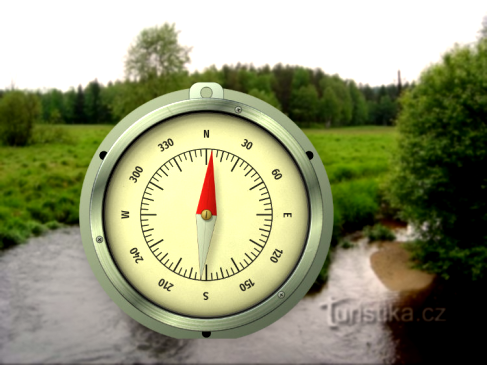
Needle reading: 5,°
